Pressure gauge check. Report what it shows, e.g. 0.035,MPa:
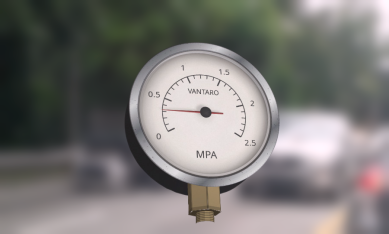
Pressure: 0.3,MPa
